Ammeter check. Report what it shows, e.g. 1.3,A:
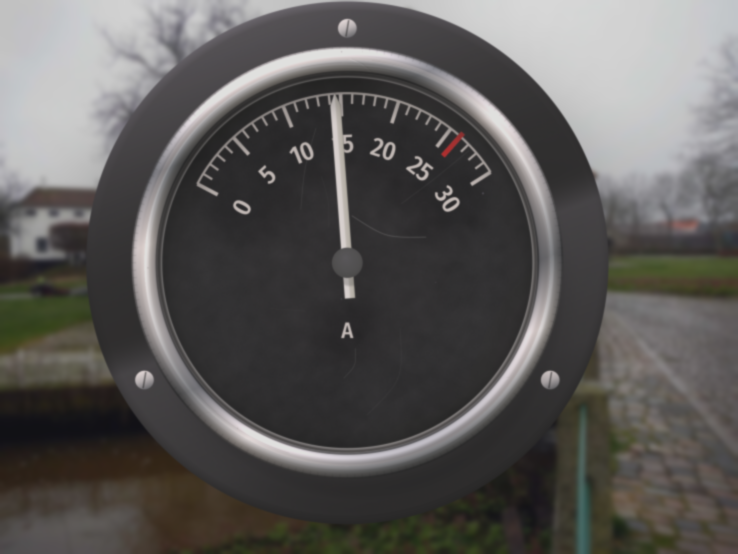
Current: 14.5,A
